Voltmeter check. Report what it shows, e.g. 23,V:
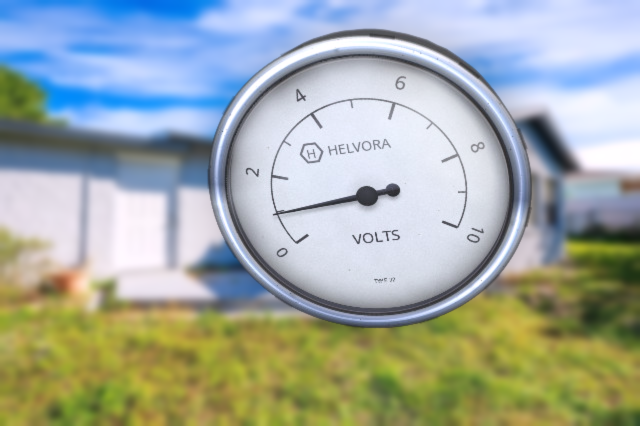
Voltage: 1,V
